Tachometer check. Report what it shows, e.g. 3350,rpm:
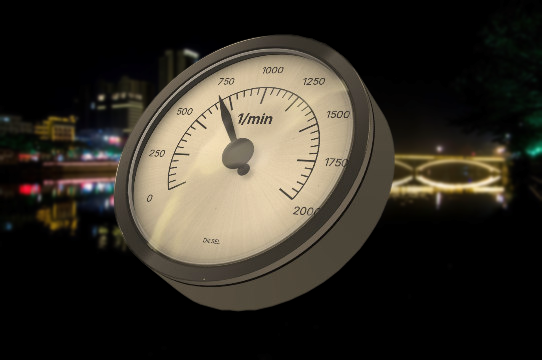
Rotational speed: 700,rpm
